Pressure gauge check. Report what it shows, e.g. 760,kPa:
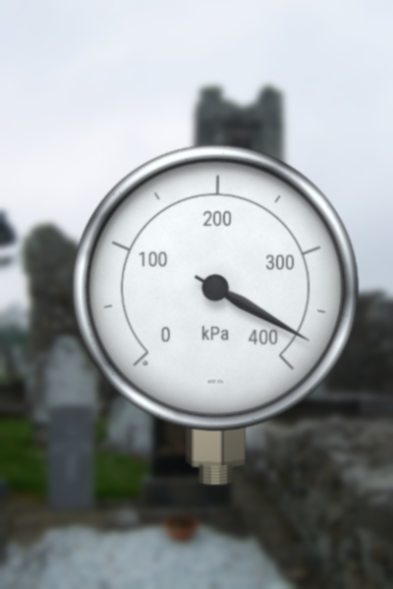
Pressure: 375,kPa
